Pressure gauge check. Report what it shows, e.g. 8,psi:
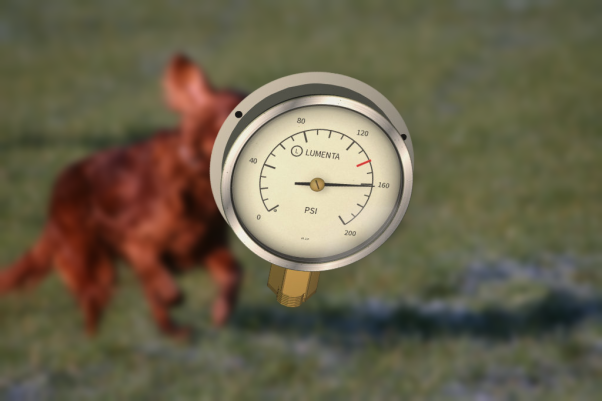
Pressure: 160,psi
